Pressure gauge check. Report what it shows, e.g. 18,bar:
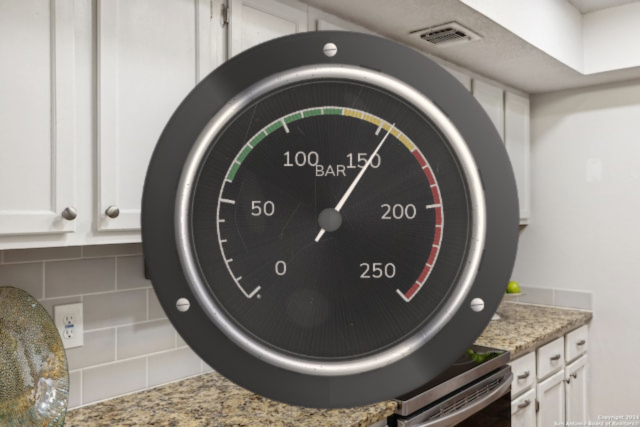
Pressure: 155,bar
